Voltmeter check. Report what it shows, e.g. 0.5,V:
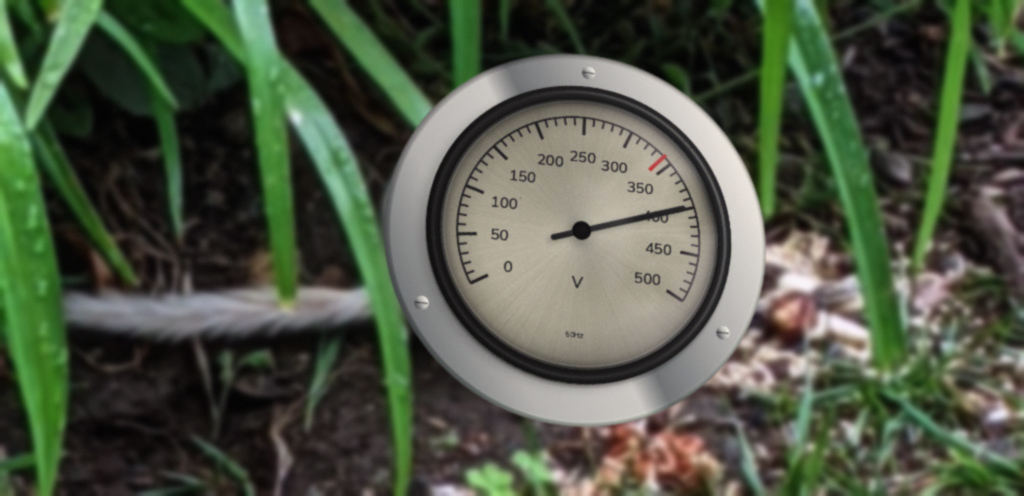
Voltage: 400,V
